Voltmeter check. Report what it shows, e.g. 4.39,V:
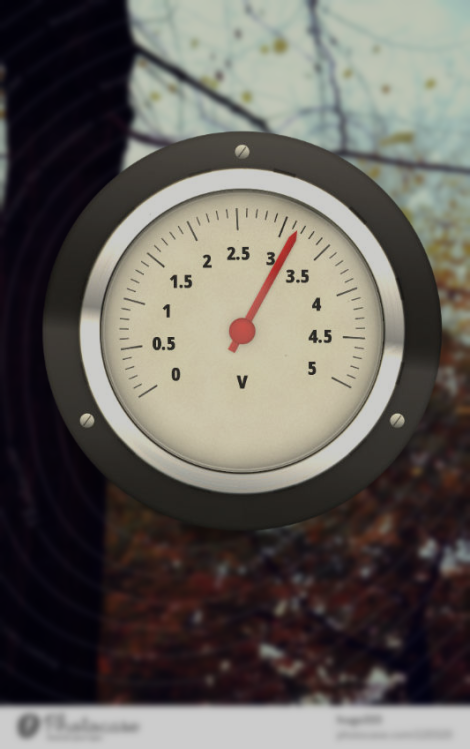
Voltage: 3.15,V
